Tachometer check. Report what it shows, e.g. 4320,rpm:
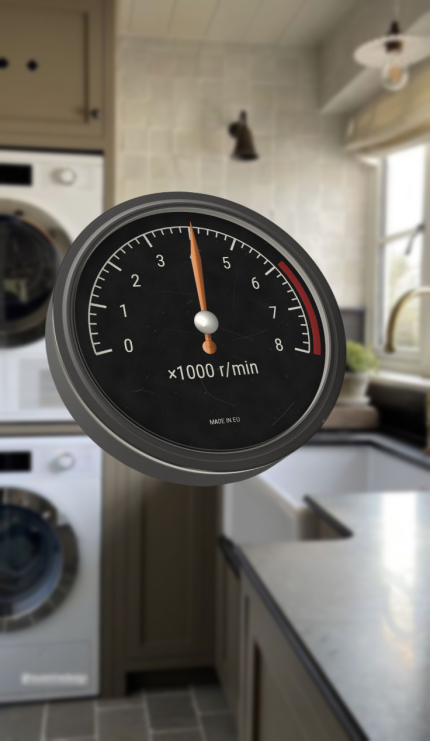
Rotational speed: 4000,rpm
